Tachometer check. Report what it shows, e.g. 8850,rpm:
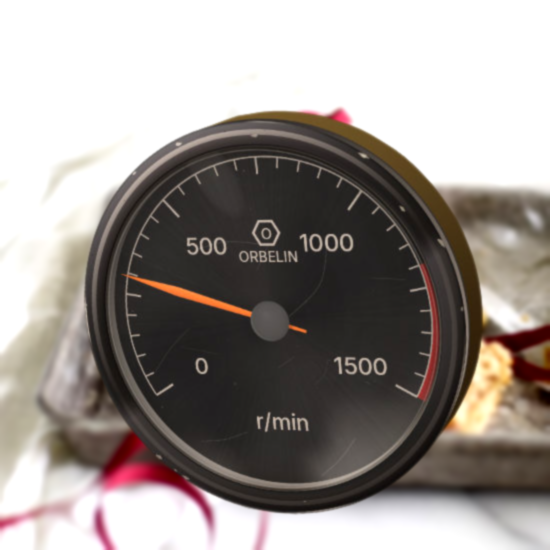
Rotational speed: 300,rpm
